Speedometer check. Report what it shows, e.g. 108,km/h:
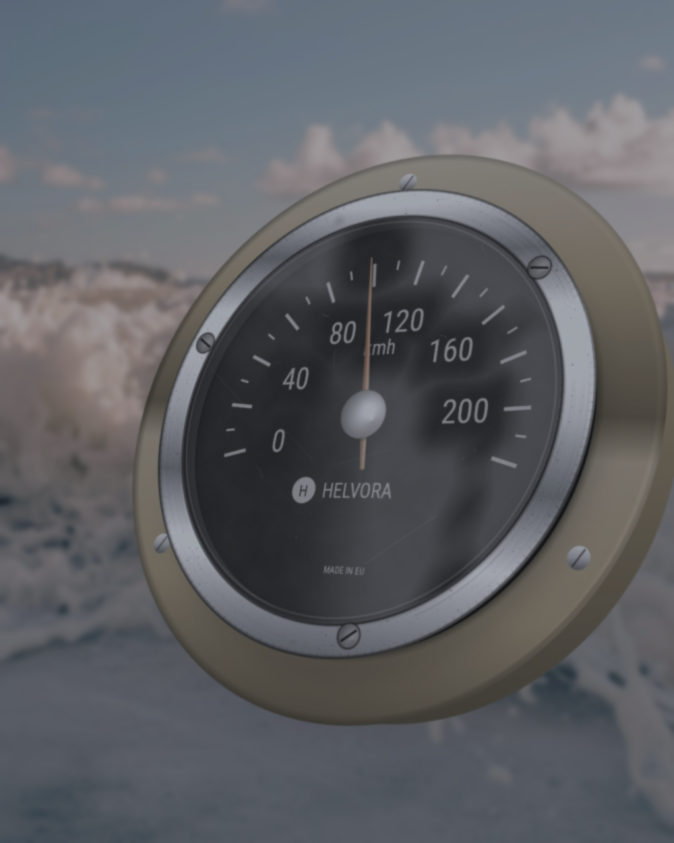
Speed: 100,km/h
